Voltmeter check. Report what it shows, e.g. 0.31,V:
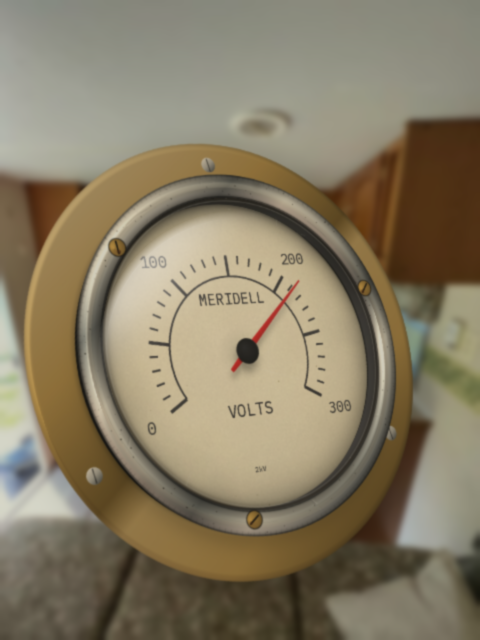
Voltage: 210,V
